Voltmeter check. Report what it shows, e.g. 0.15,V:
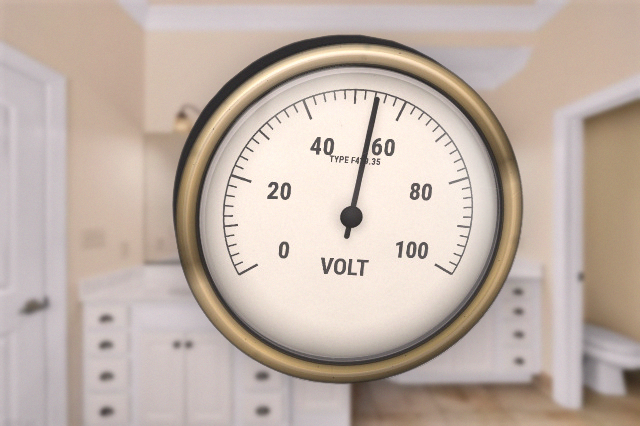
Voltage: 54,V
